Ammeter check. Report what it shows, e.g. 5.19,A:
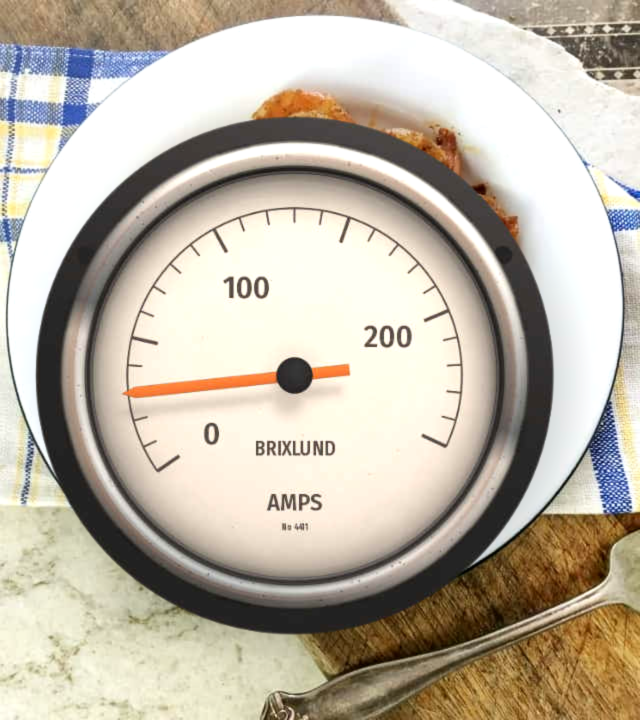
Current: 30,A
